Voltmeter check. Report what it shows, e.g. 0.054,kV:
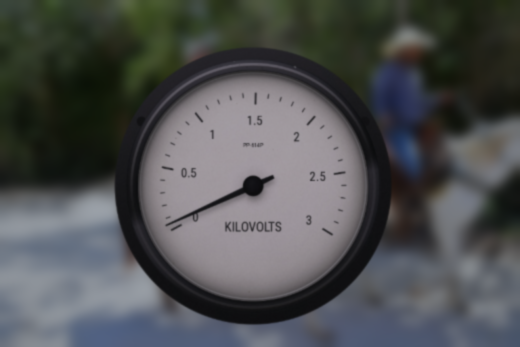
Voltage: 0.05,kV
